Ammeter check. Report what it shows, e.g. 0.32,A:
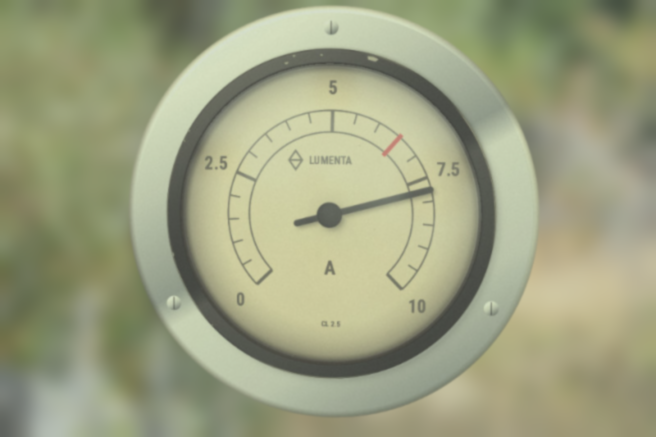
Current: 7.75,A
